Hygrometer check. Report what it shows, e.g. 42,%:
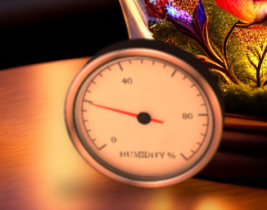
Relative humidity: 20,%
